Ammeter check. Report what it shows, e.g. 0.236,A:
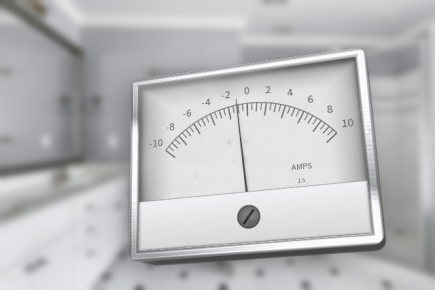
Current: -1,A
